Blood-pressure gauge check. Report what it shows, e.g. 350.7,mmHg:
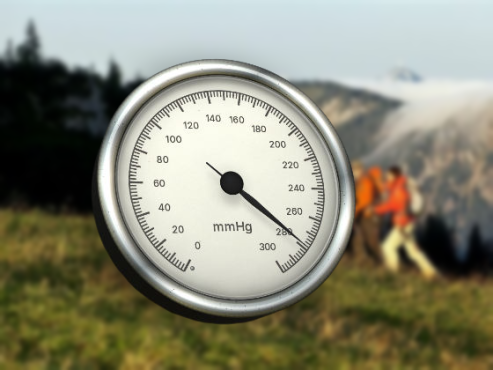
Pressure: 280,mmHg
